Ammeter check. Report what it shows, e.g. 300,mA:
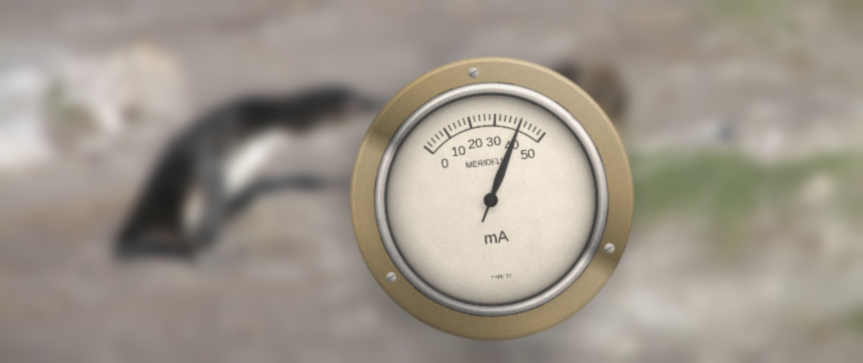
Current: 40,mA
